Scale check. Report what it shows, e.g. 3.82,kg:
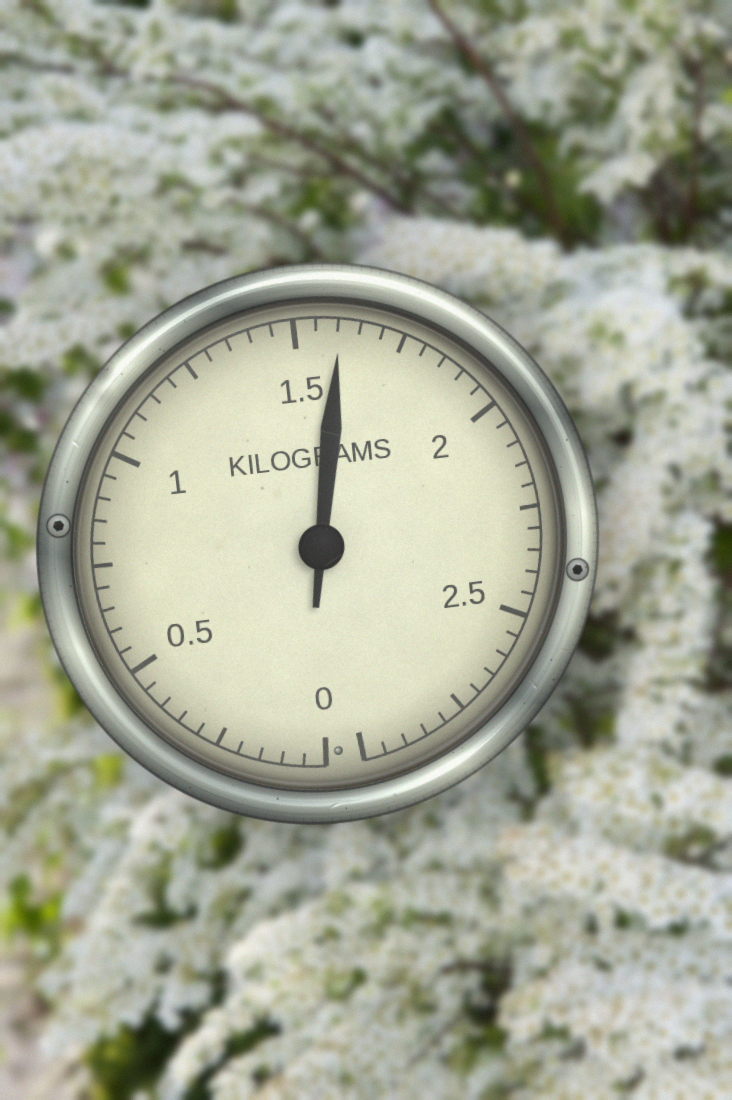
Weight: 1.6,kg
